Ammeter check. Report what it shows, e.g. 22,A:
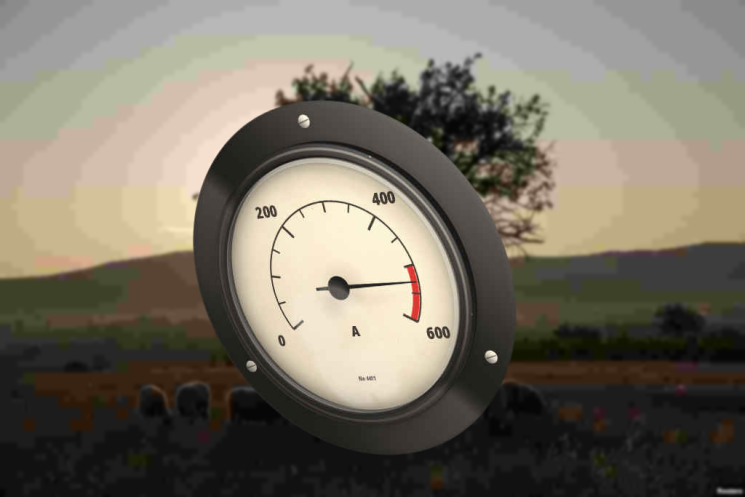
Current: 525,A
